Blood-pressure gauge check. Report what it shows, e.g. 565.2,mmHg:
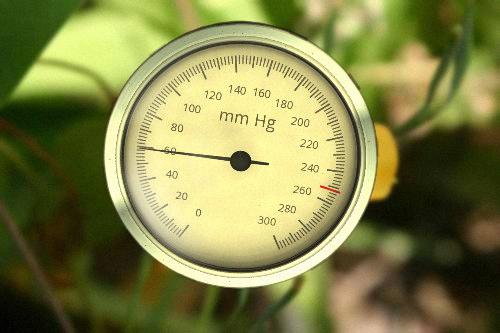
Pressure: 60,mmHg
